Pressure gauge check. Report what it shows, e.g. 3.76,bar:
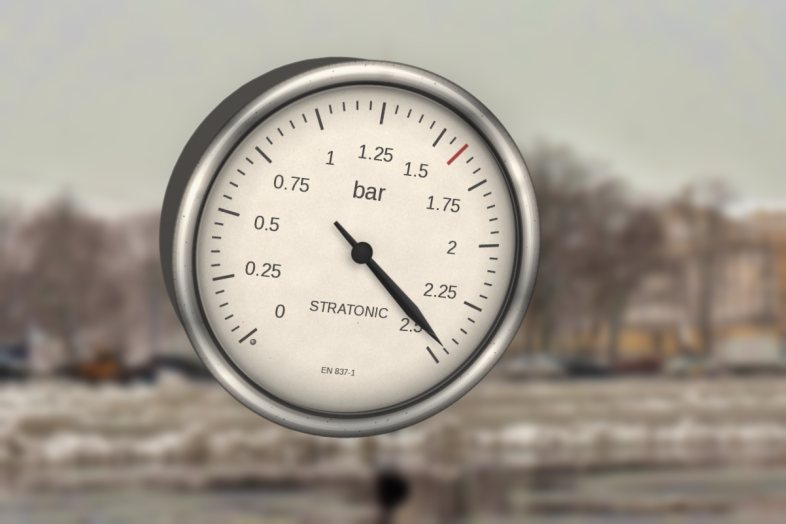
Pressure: 2.45,bar
